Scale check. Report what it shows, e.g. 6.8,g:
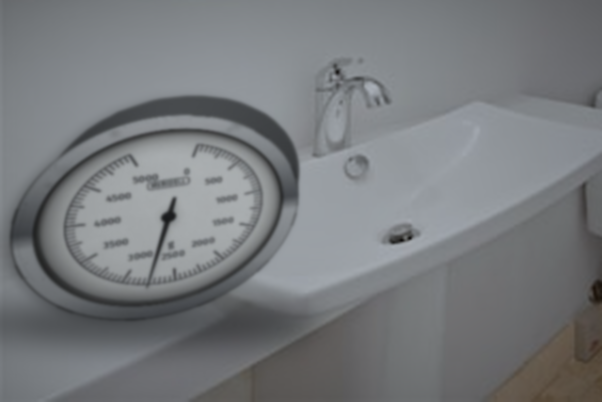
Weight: 2750,g
